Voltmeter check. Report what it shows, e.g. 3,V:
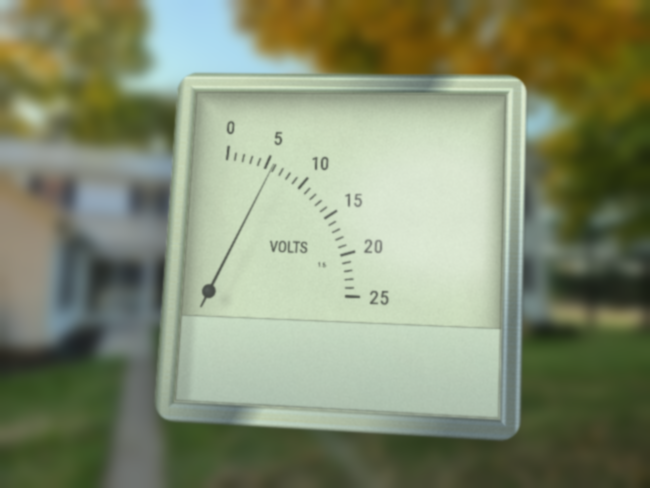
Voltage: 6,V
